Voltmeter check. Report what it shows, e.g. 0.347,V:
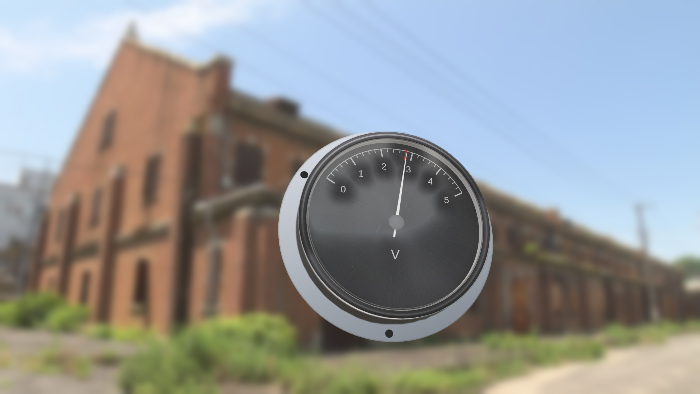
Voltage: 2.8,V
